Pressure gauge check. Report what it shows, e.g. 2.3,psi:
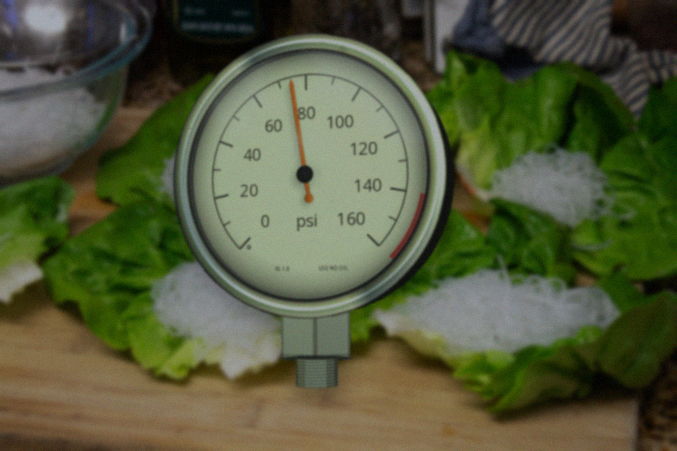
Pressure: 75,psi
